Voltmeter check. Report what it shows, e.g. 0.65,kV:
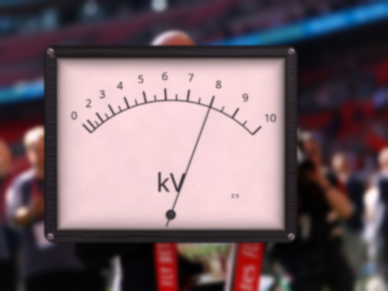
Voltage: 8,kV
